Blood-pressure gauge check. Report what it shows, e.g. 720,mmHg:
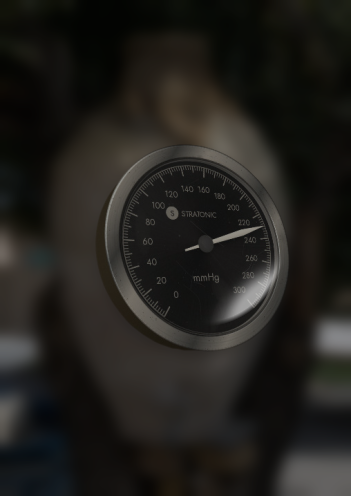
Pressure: 230,mmHg
